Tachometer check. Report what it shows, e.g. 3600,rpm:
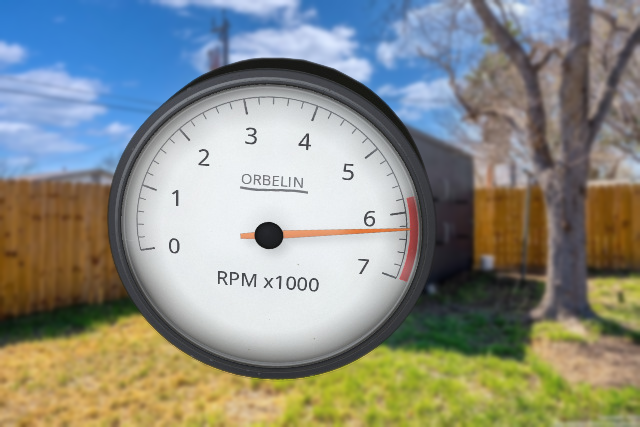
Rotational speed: 6200,rpm
